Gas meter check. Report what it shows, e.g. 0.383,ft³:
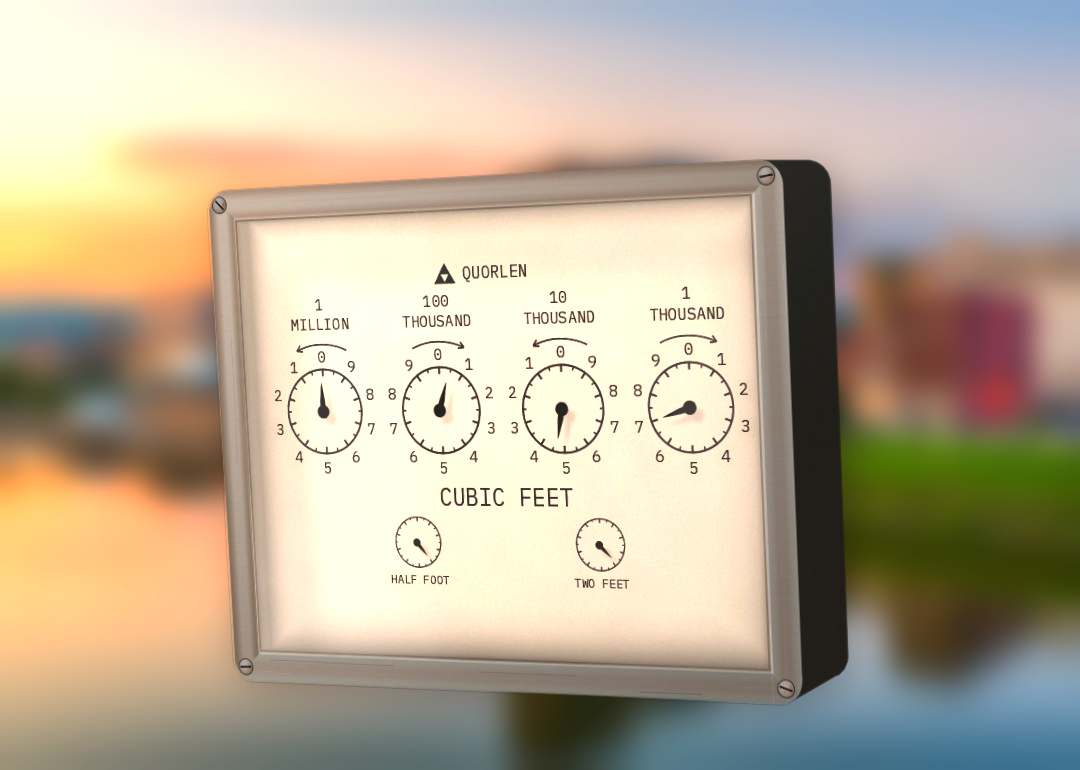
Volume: 4700,ft³
